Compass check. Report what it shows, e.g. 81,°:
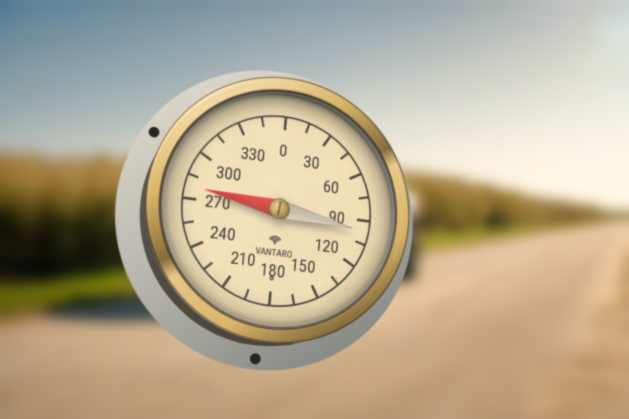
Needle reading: 277.5,°
